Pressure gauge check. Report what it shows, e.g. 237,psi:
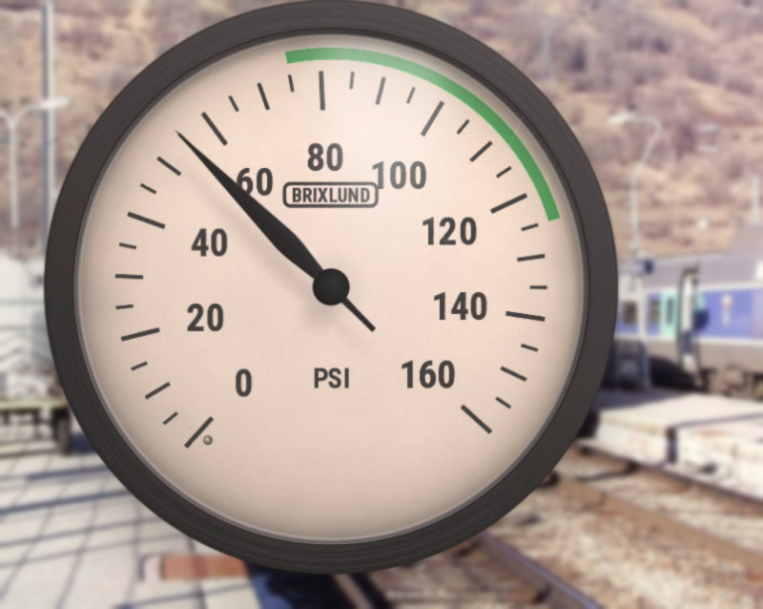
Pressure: 55,psi
